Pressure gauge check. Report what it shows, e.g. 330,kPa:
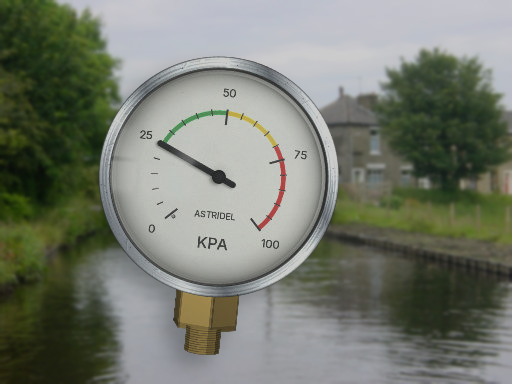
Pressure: 25,kPa
